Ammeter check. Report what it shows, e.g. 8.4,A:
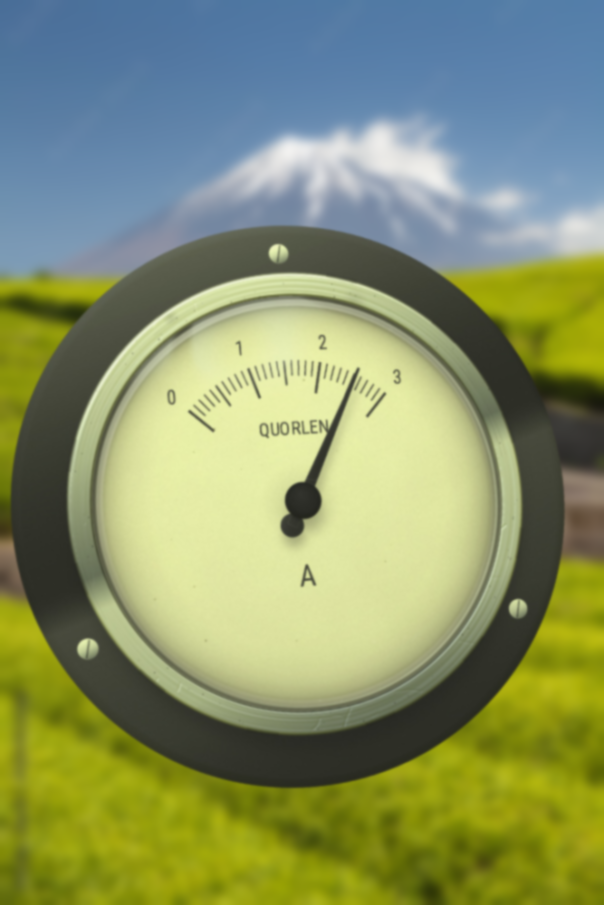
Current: 2.5,A
